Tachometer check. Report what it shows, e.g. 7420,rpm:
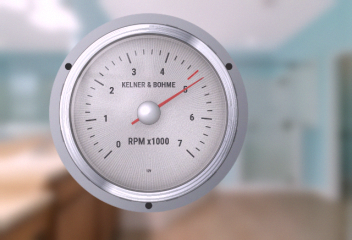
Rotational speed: 5000,rpm
